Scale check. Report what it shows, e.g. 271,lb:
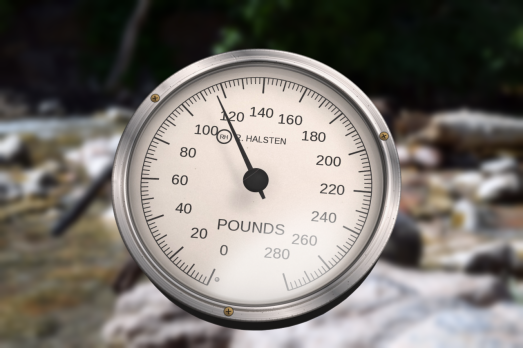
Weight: 116,lb
